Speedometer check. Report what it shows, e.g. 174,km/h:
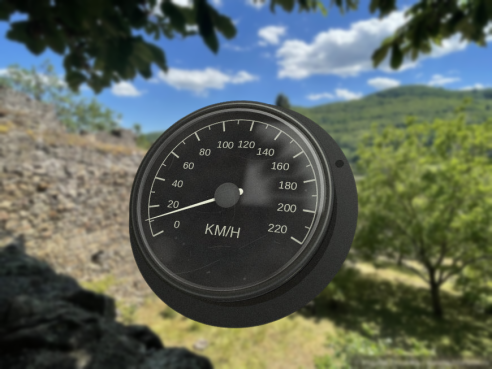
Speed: 10,km/h
